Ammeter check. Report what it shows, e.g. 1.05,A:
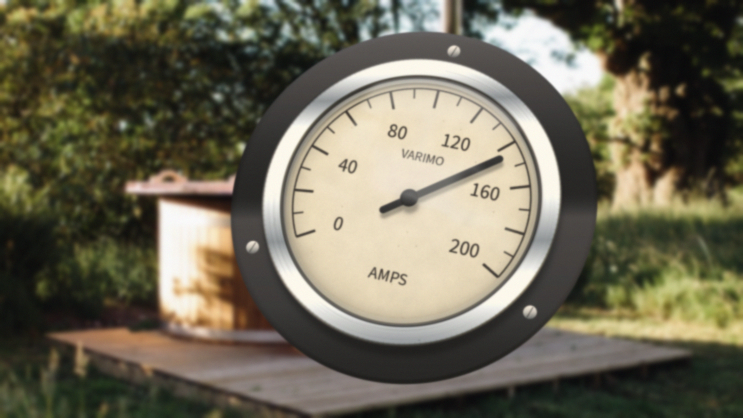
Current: 145,A
